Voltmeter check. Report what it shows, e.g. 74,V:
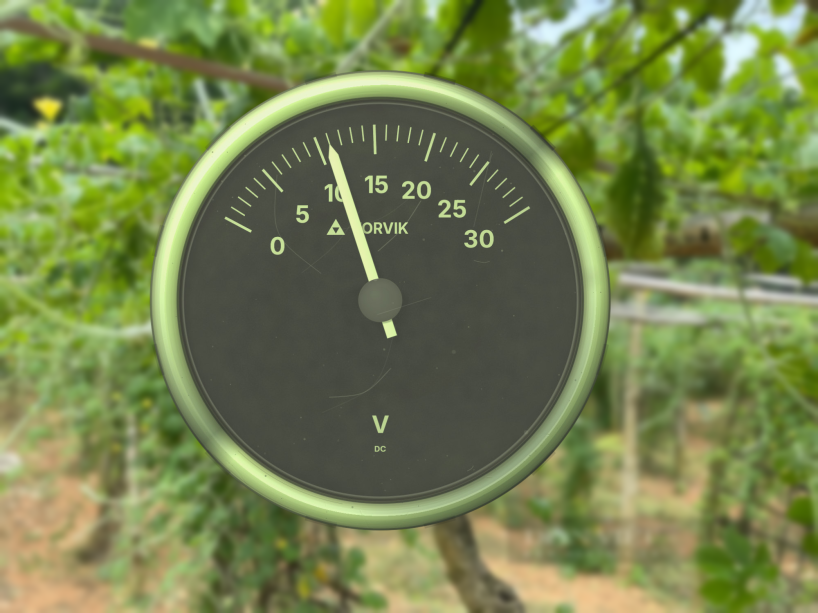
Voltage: 11,V
